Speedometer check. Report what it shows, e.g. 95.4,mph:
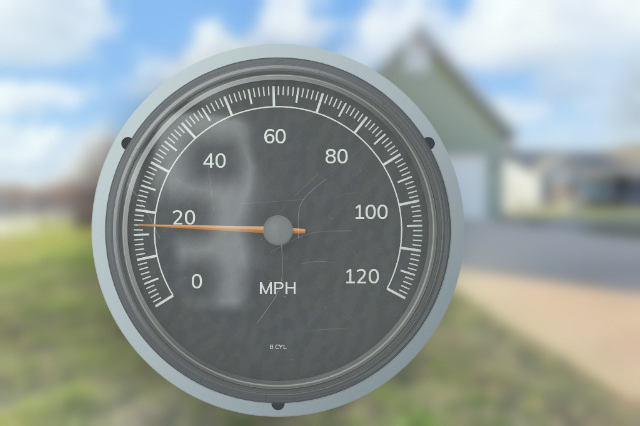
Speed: 17,mph
